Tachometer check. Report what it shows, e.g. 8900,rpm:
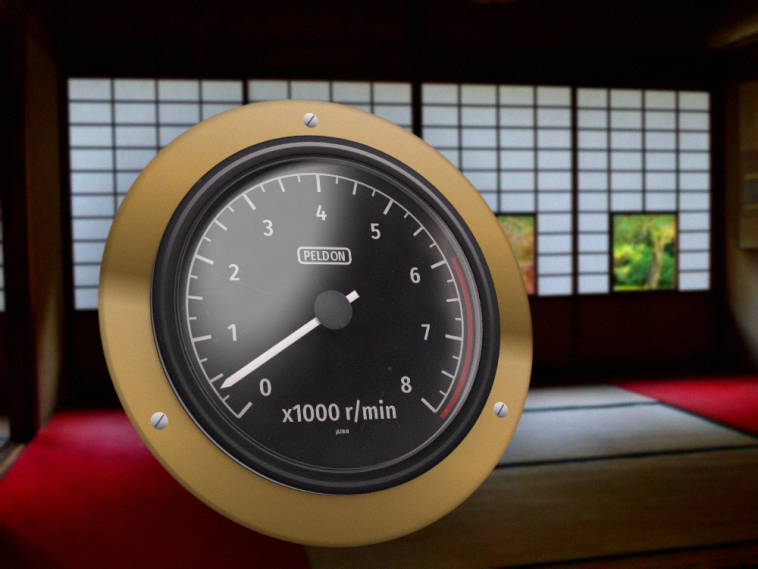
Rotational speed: 375,rpm
